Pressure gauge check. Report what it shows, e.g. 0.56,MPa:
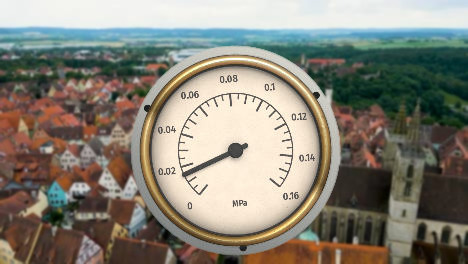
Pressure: 0.015,MPa
